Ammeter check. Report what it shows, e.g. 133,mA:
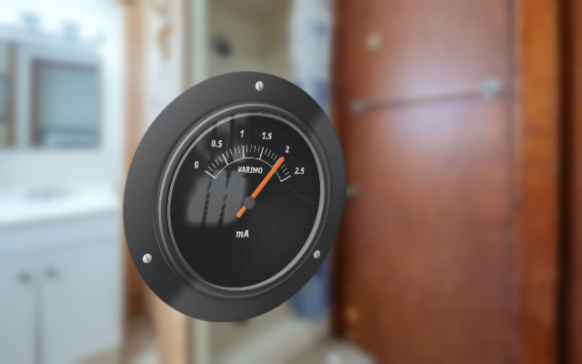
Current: 2,mA
